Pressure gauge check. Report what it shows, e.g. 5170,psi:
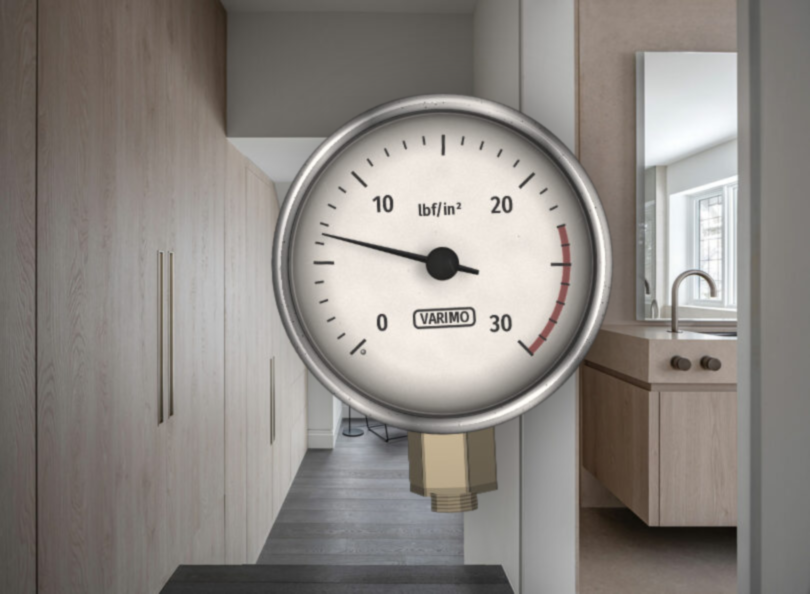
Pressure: 6.5,psi
